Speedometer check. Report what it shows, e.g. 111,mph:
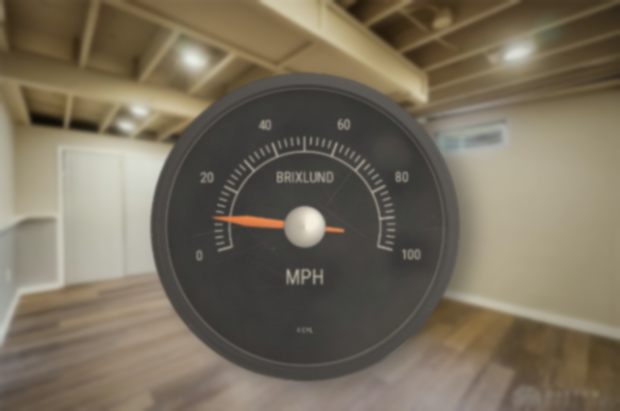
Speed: 10,mph
